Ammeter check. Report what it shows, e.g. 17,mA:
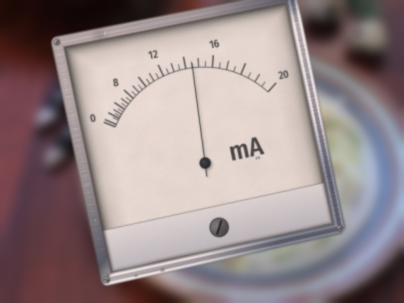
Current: 14.5,mA
